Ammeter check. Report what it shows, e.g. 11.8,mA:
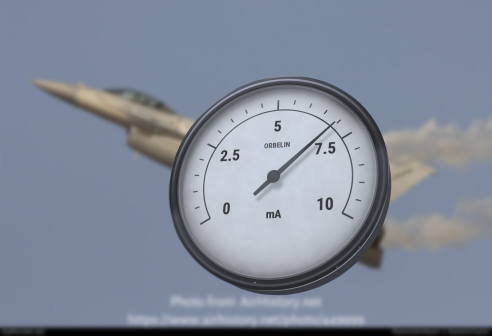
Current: 7,mA
